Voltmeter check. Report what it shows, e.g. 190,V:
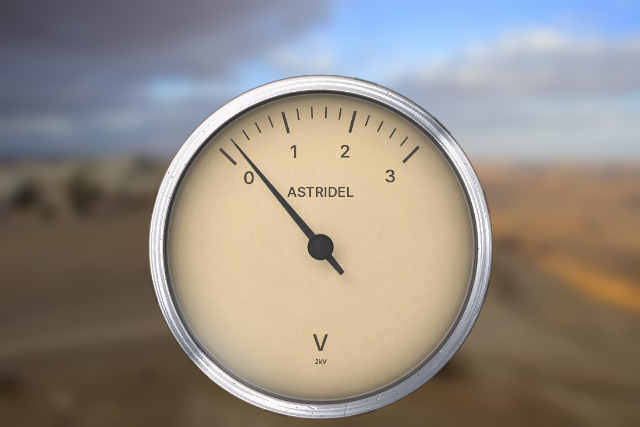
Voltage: 0.2,V
